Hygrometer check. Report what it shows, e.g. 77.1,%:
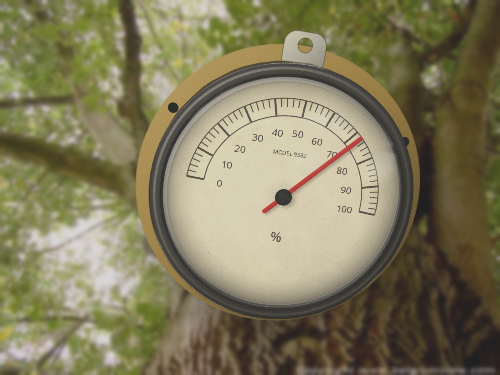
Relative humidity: 72,%
